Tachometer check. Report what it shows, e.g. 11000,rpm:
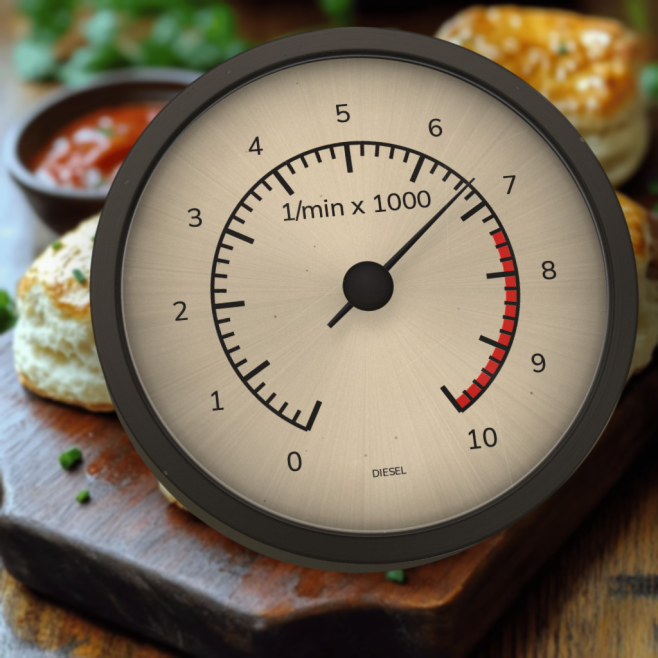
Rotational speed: 6700,rpm
